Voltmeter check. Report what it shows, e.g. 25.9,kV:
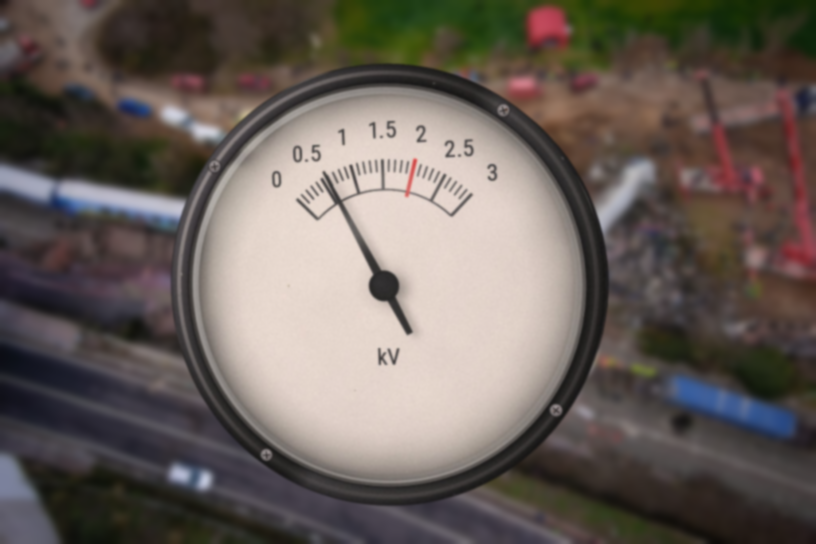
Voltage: 0.6,kV
